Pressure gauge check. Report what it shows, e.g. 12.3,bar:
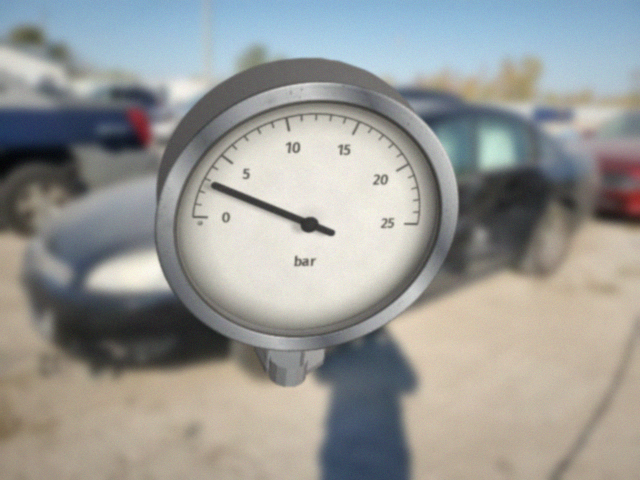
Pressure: 3,bar
